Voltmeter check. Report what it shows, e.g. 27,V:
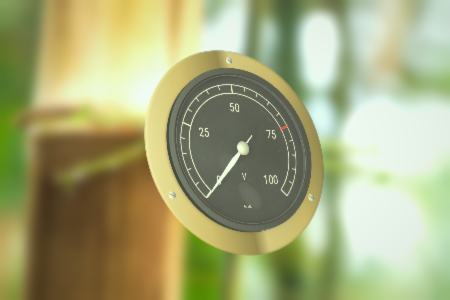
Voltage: 0,V
